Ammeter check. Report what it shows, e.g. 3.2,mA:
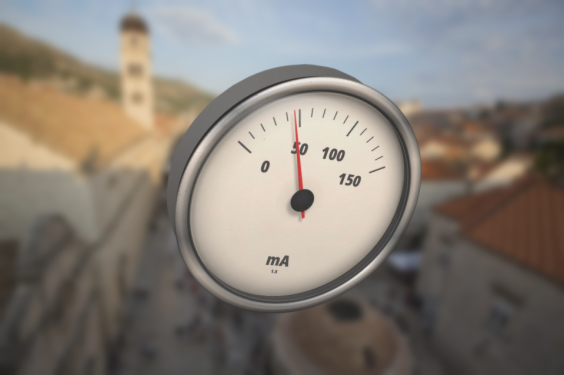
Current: 45,mA
